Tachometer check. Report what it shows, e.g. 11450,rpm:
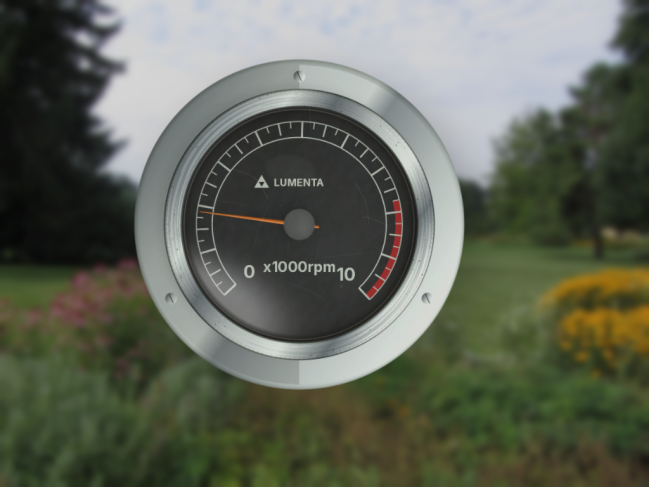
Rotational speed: 1875,rpm
